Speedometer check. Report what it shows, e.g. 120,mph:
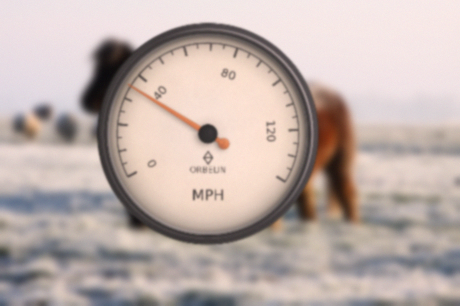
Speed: 35,mph
